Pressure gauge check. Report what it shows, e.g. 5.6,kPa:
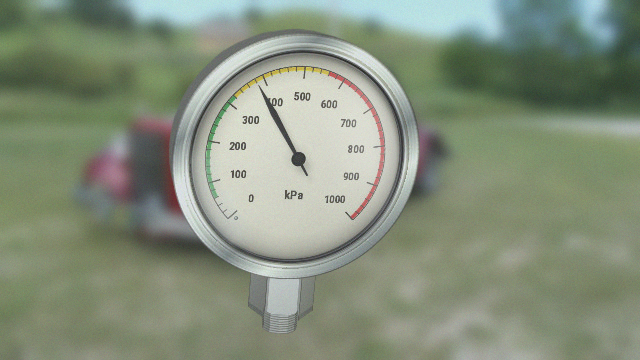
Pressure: 380,kPa
